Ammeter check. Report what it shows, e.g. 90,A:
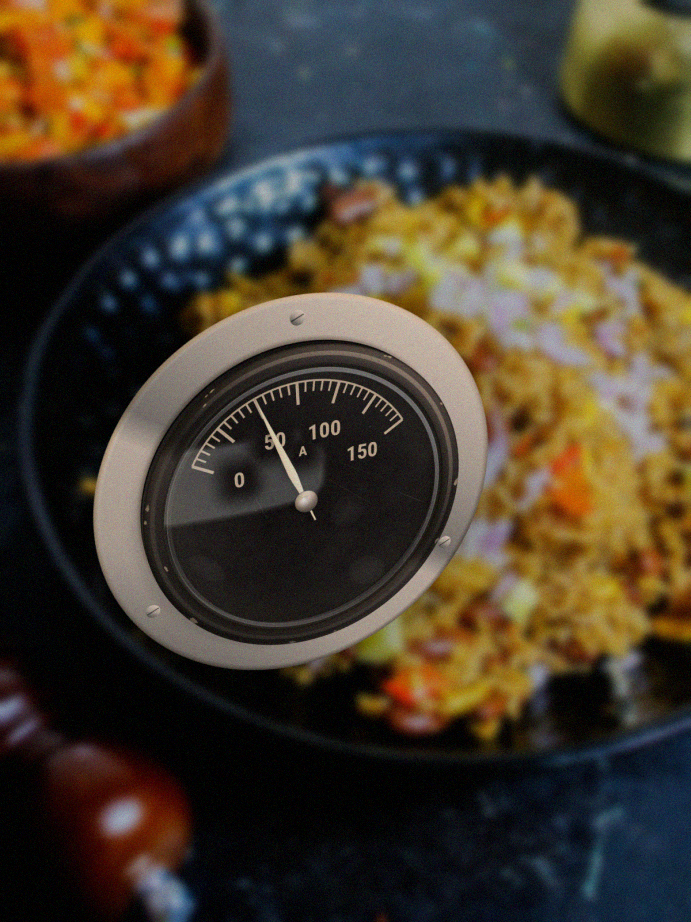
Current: 50,A
